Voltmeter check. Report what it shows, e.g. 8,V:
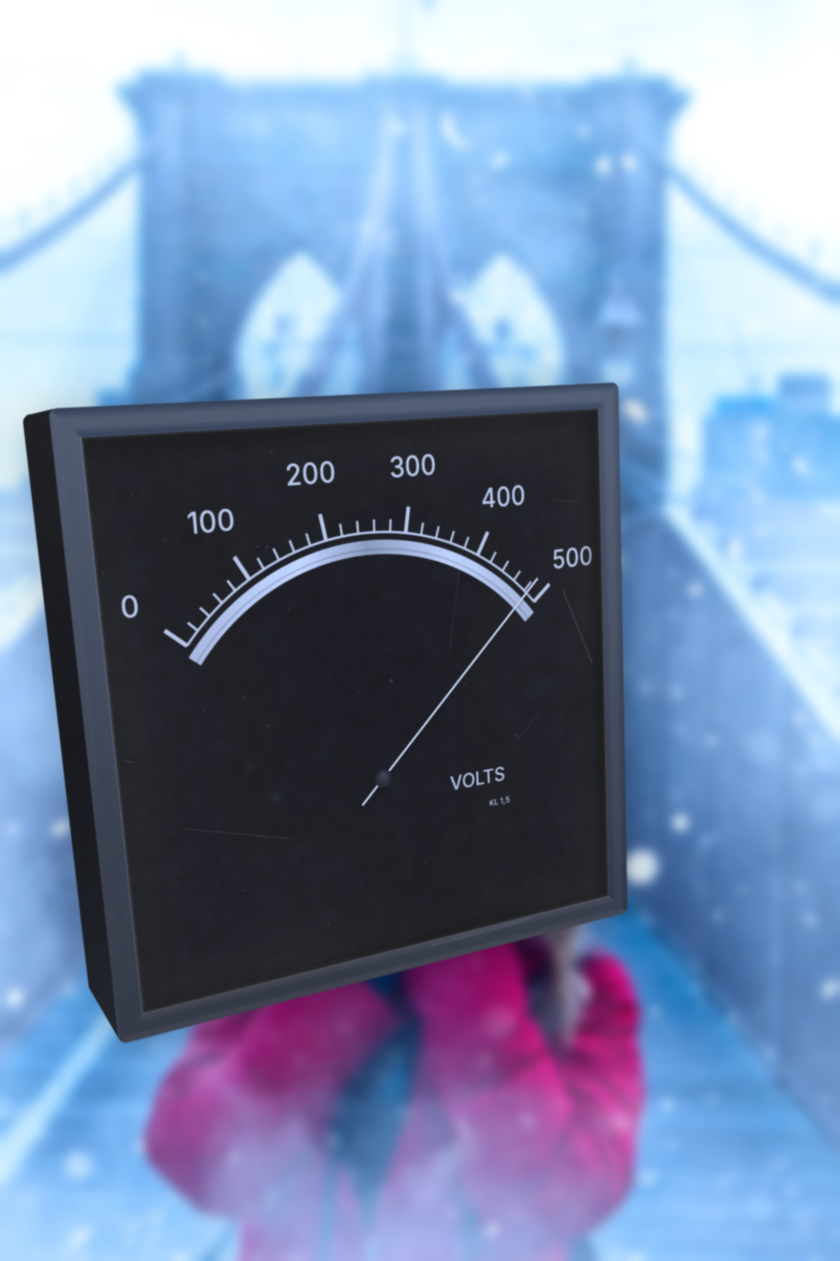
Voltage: 480,V
